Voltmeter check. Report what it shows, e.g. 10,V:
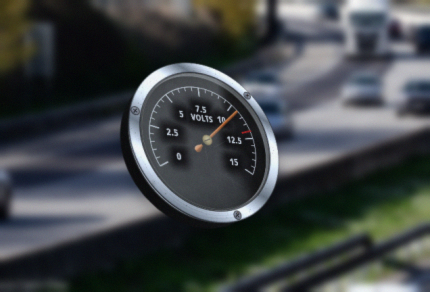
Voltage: 10.5,V
